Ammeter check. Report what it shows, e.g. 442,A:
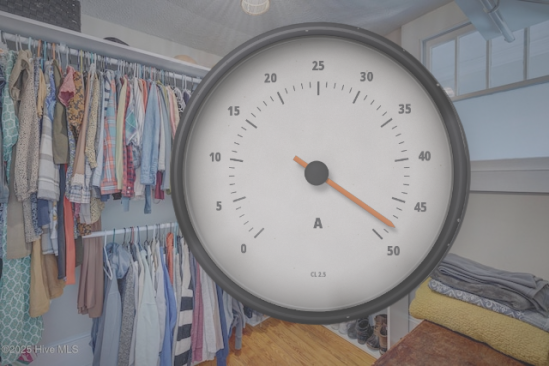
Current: 48,A
